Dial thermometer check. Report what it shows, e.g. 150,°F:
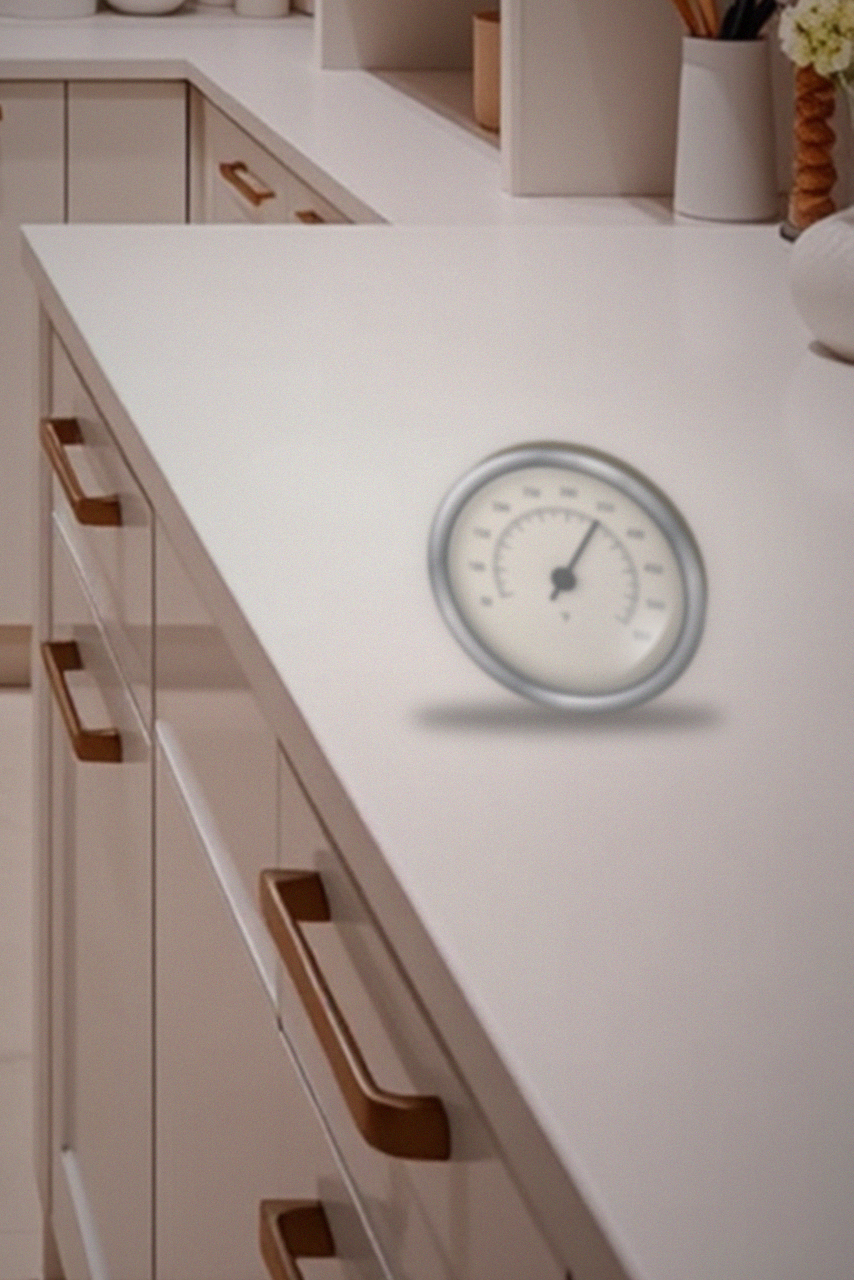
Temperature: 350,°F
